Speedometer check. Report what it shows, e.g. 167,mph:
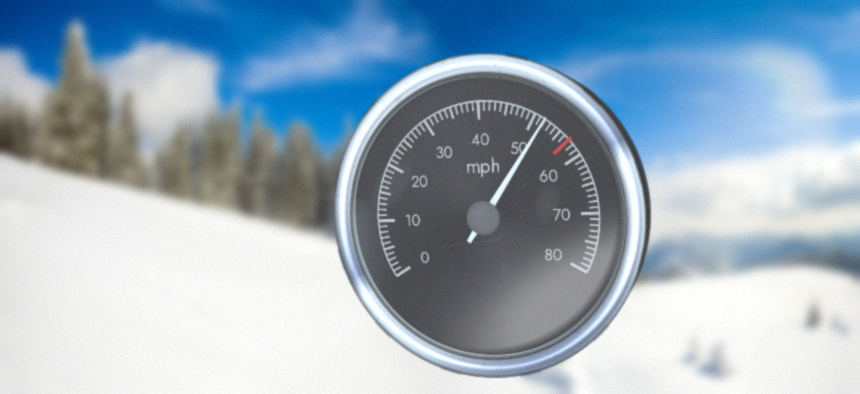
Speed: 52,mph
